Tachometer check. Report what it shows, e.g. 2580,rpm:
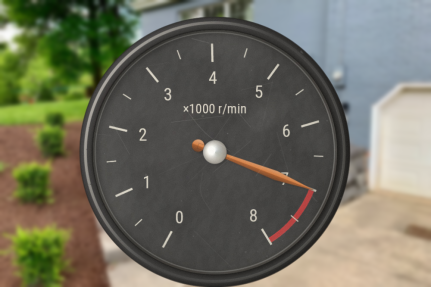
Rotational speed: 7000,rpm
